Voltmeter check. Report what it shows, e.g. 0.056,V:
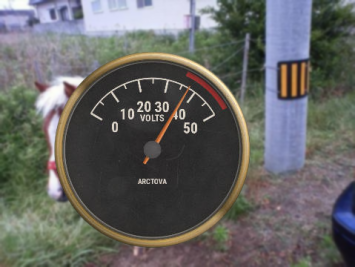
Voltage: 37.5,V
